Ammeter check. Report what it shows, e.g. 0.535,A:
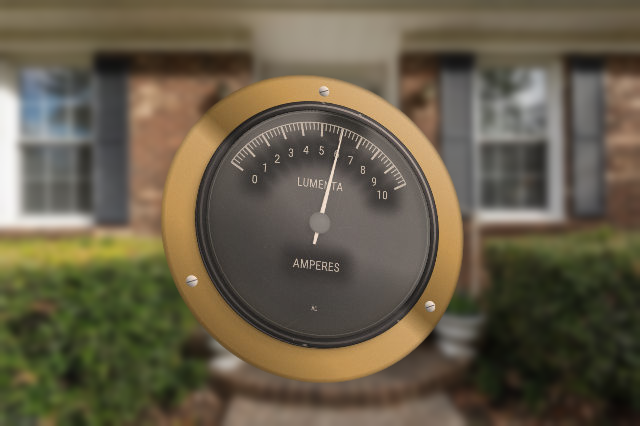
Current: 6,A
